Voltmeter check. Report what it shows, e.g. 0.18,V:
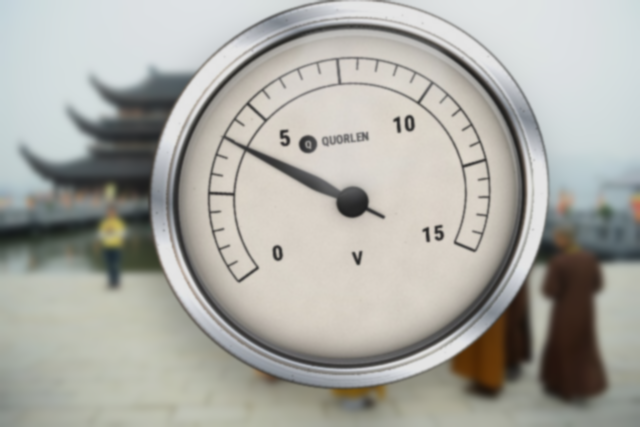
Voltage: 4,V
